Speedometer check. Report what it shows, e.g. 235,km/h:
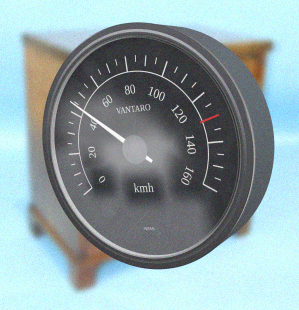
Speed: 45,km/h
